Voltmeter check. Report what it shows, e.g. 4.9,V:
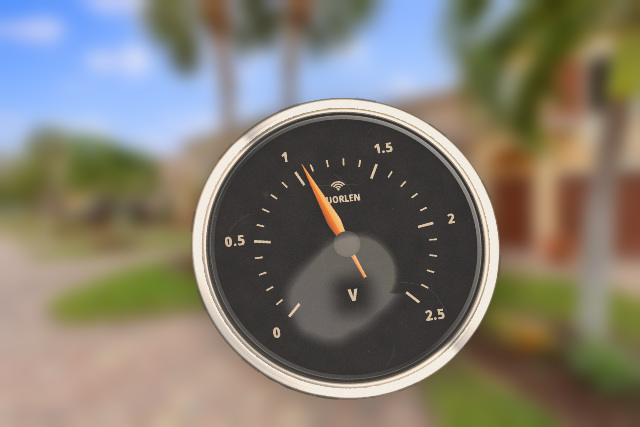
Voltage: 1.05,V
